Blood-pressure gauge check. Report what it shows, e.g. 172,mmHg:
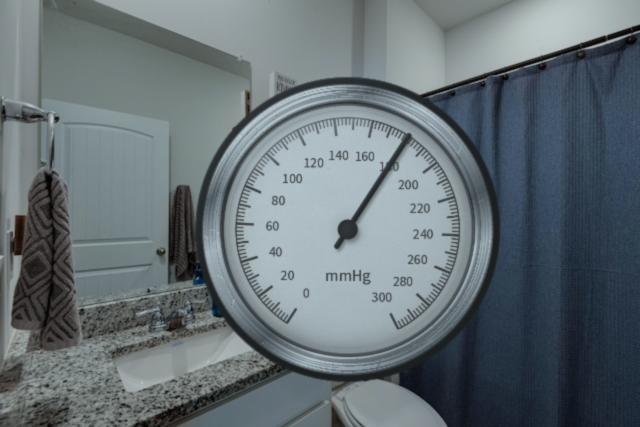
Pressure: 180,mmHg
